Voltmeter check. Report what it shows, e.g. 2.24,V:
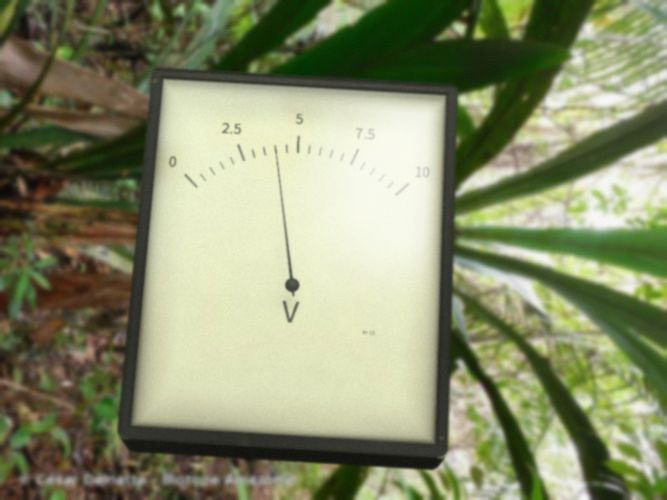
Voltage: 4,V
